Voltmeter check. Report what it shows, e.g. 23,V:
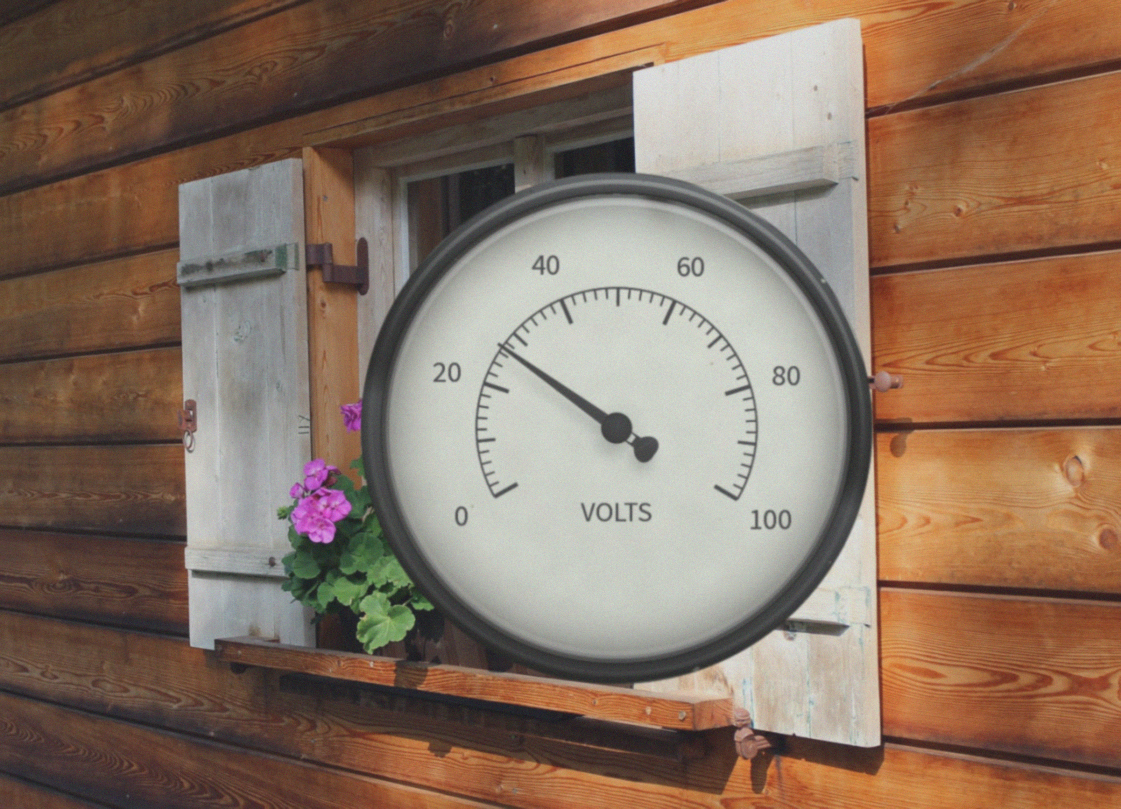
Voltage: 27,V
